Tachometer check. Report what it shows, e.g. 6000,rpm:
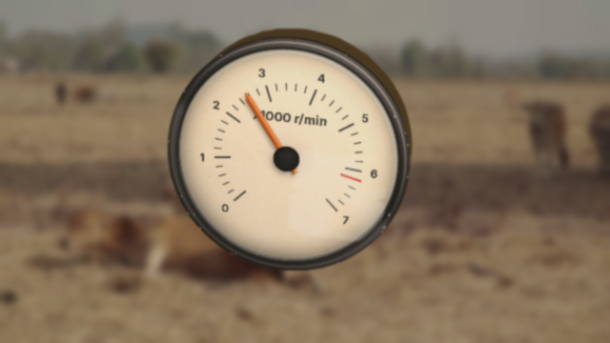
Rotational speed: 2600,rpm
